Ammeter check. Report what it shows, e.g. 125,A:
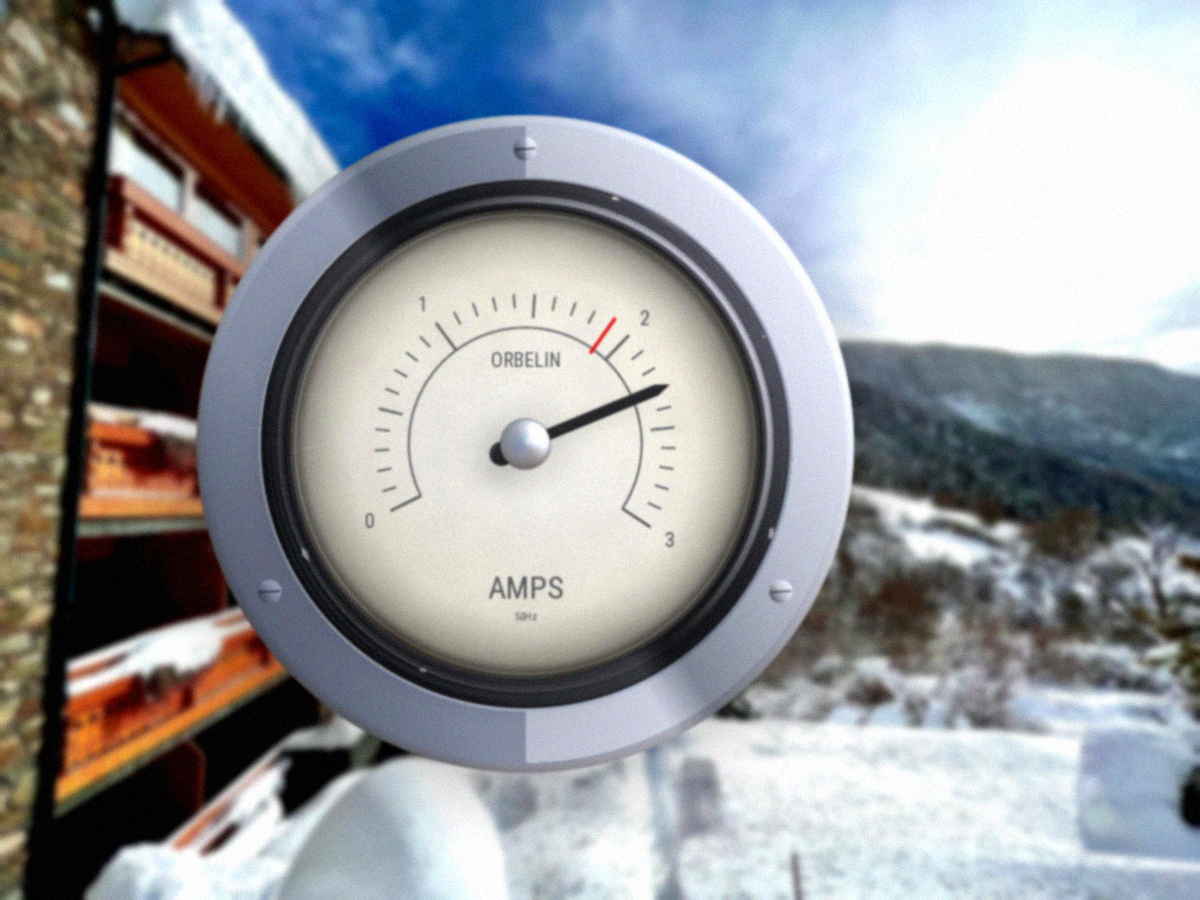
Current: 2.3,A
